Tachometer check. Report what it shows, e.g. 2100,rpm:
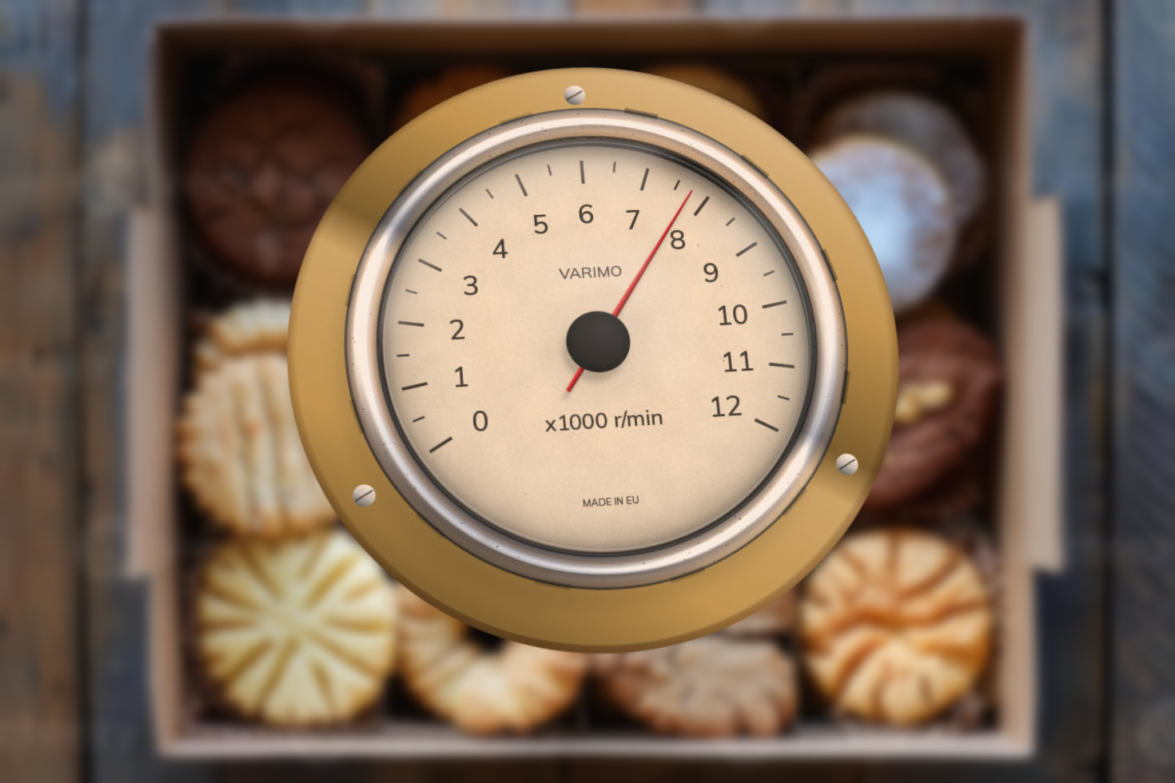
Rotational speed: 7750,rpm
